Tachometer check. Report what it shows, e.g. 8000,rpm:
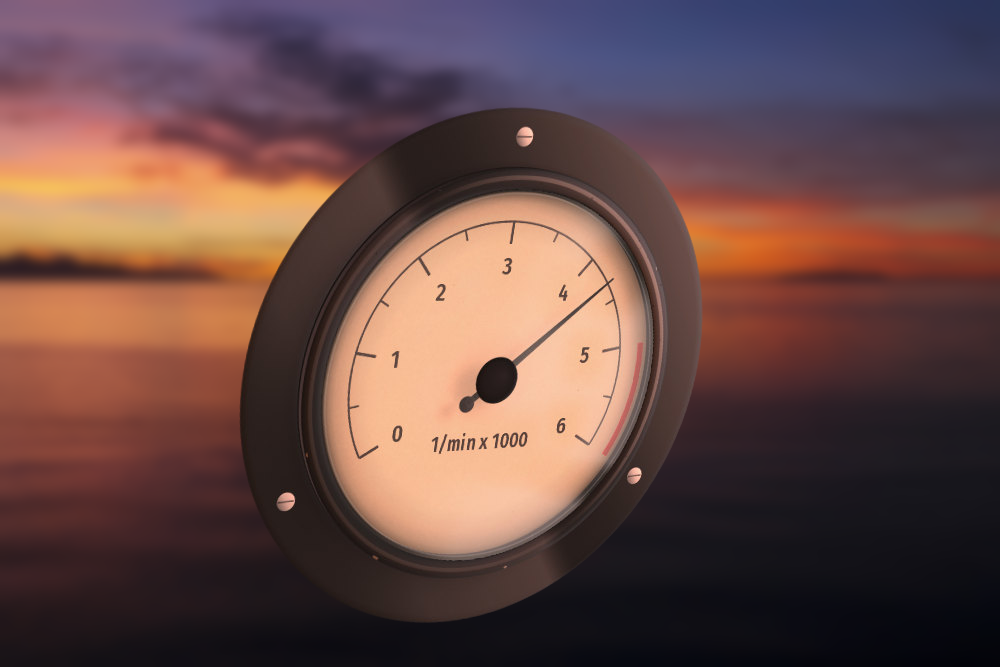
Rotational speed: 4250,rpm
